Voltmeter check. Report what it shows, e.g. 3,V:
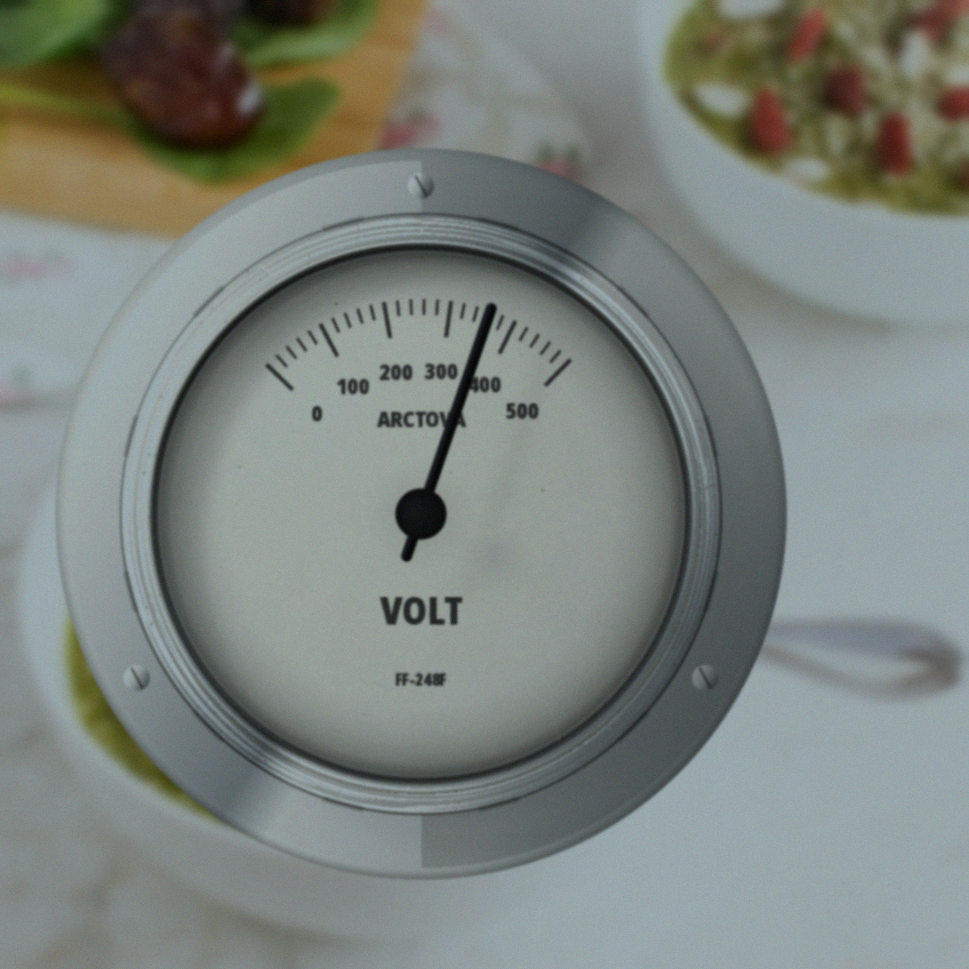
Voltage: 360,V
